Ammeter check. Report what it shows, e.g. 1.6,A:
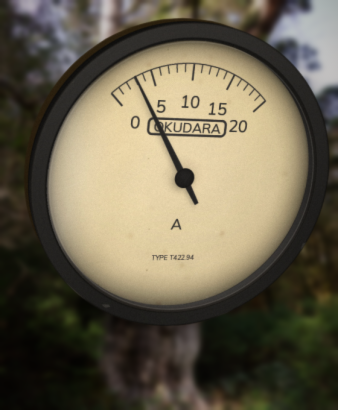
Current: 3,A
